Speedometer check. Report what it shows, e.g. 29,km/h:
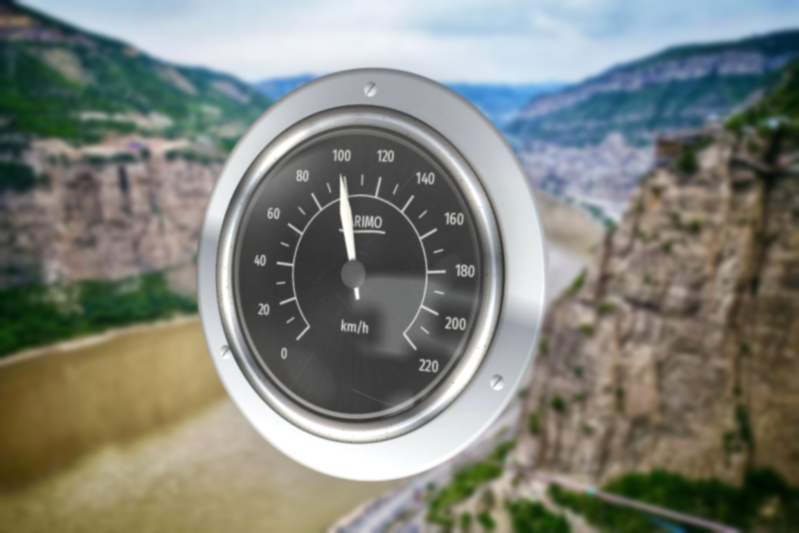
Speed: 100,km/h
